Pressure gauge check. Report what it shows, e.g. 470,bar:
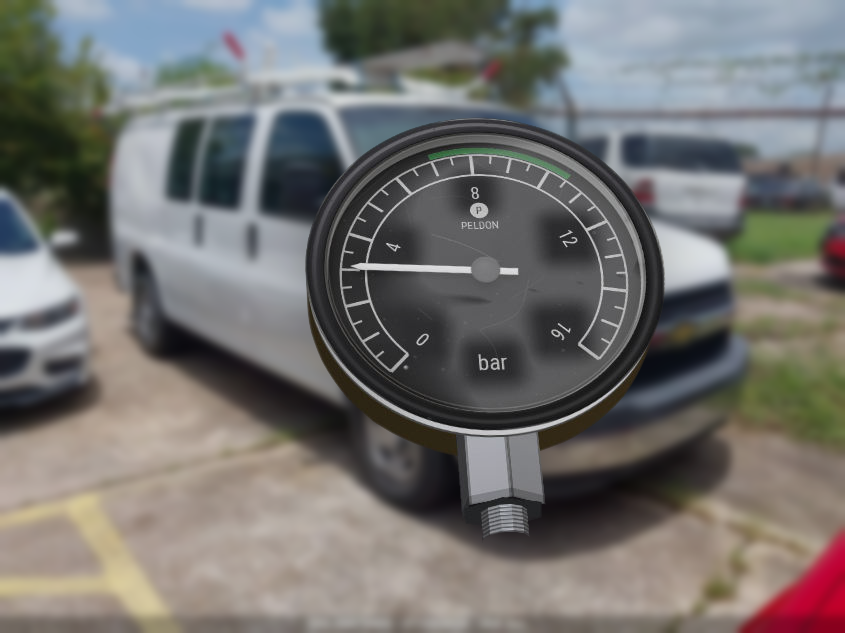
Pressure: 3,bar
